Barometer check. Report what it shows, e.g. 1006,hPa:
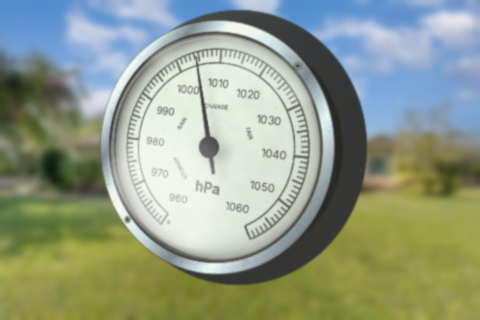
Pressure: 1005,hPa
